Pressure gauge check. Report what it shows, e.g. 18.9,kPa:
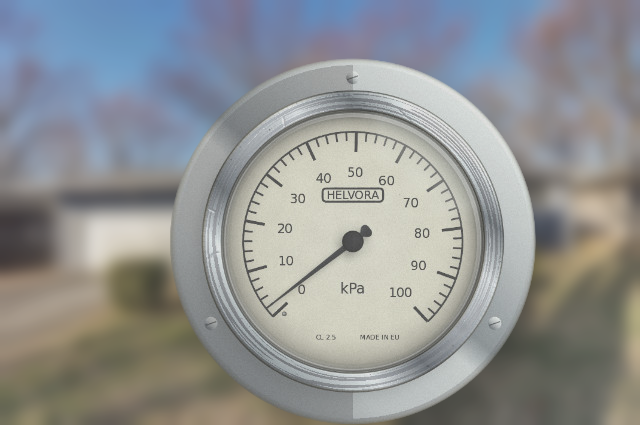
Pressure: 2,kPa
